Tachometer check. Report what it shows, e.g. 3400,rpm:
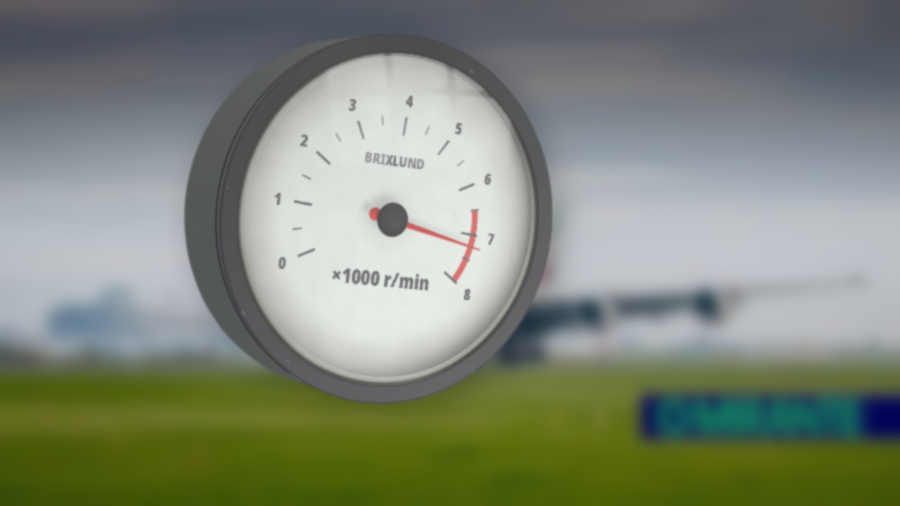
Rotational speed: 7250,rpm
